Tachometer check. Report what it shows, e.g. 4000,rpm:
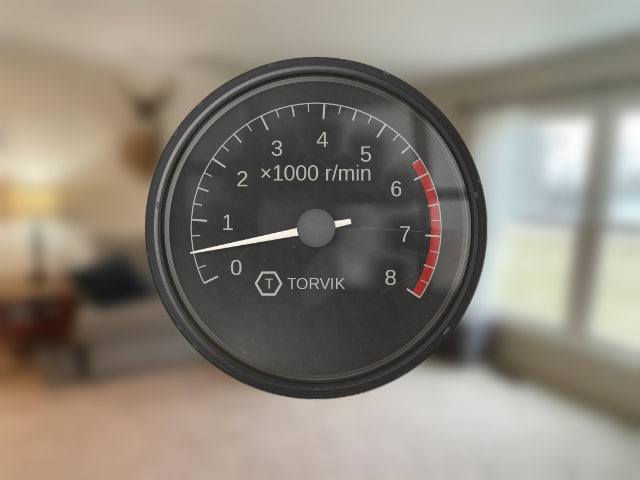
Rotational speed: 500,rpm
